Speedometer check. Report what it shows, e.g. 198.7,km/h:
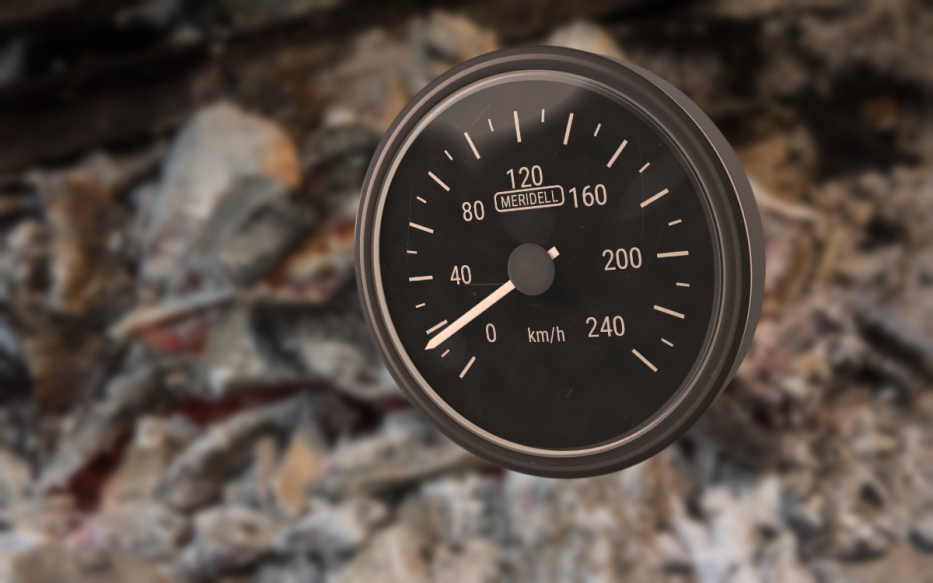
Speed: 15,km/h
